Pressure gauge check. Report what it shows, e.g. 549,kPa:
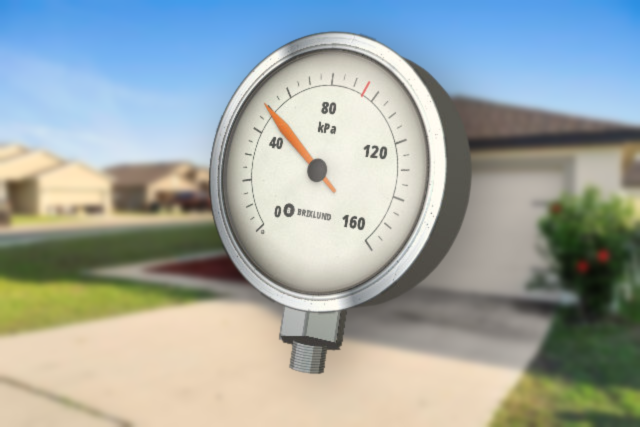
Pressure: 50,kPa
